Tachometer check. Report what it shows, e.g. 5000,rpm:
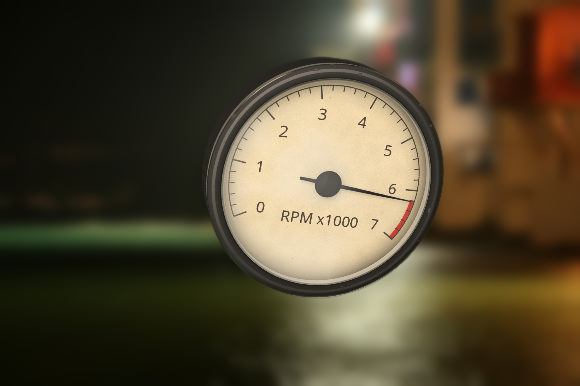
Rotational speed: 6200,rpm
